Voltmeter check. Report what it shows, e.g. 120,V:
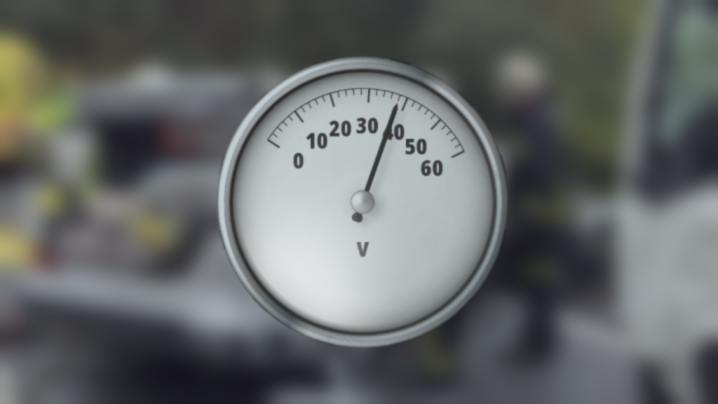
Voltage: 38,V
